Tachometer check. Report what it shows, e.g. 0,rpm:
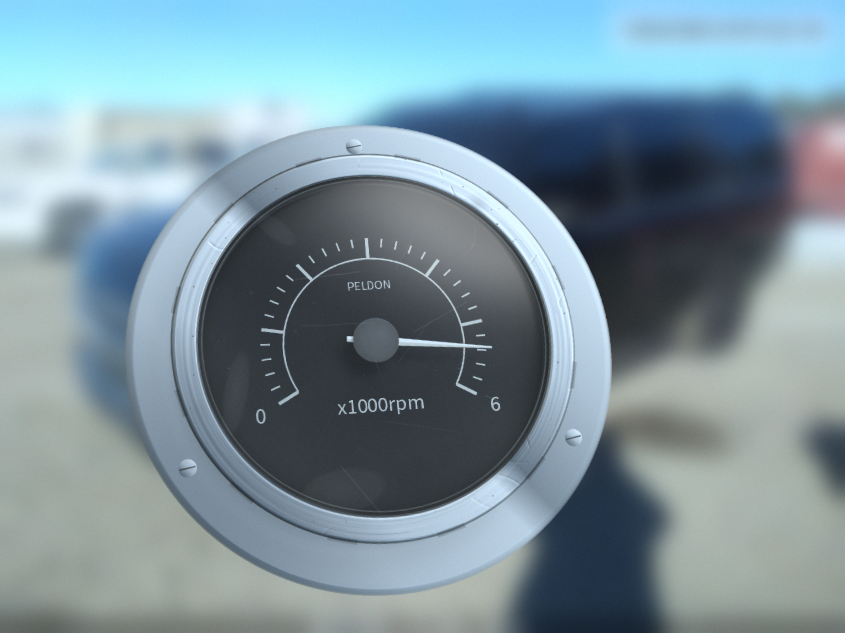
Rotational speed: 5400,rpm
